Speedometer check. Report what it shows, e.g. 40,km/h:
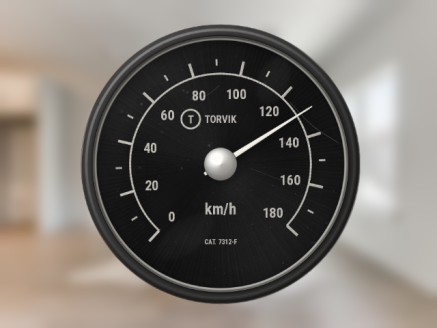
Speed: 130,km/h
